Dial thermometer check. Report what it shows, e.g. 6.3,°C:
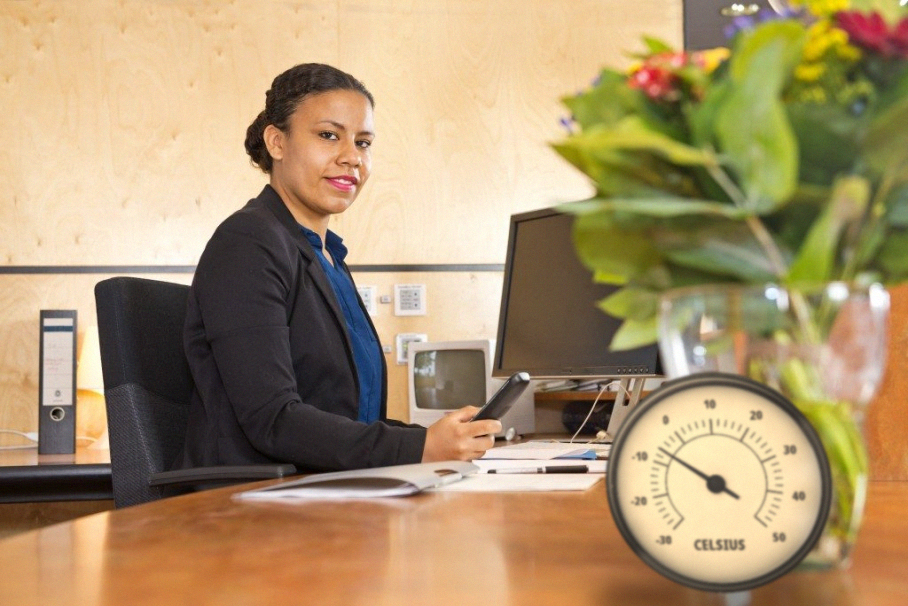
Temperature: -6,°C
